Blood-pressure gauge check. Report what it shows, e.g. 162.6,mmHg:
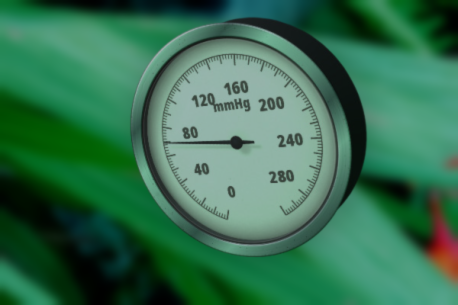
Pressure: 70,mmHg
